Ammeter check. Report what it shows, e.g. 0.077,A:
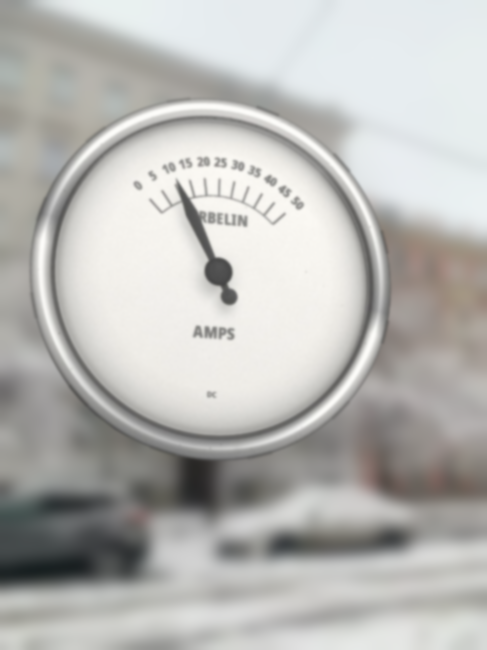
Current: 10,A
